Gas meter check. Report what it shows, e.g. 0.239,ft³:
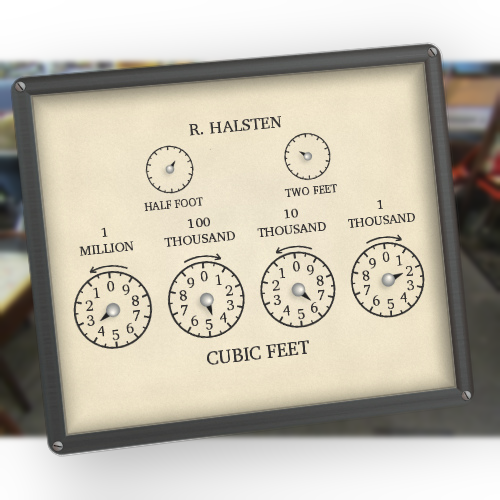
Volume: 346200,ft³
